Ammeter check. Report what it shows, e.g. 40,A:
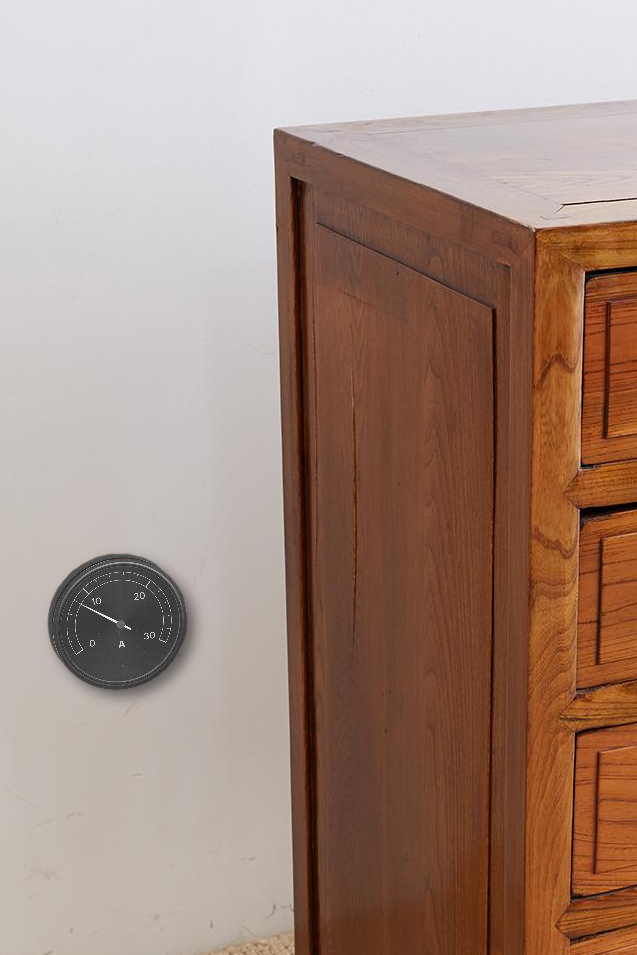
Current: 8,A
